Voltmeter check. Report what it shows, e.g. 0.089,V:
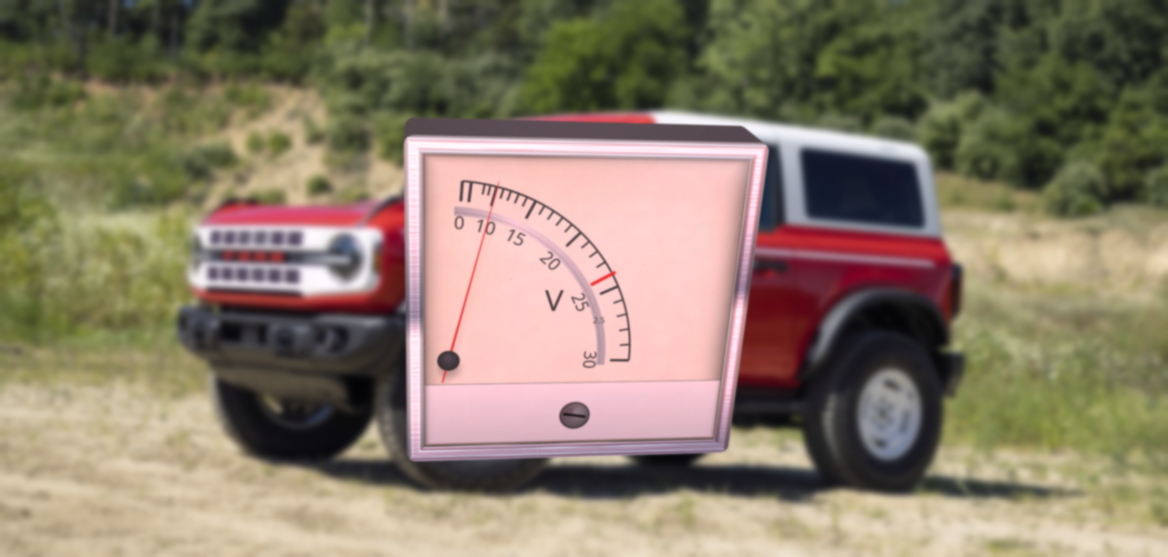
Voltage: 10,V
